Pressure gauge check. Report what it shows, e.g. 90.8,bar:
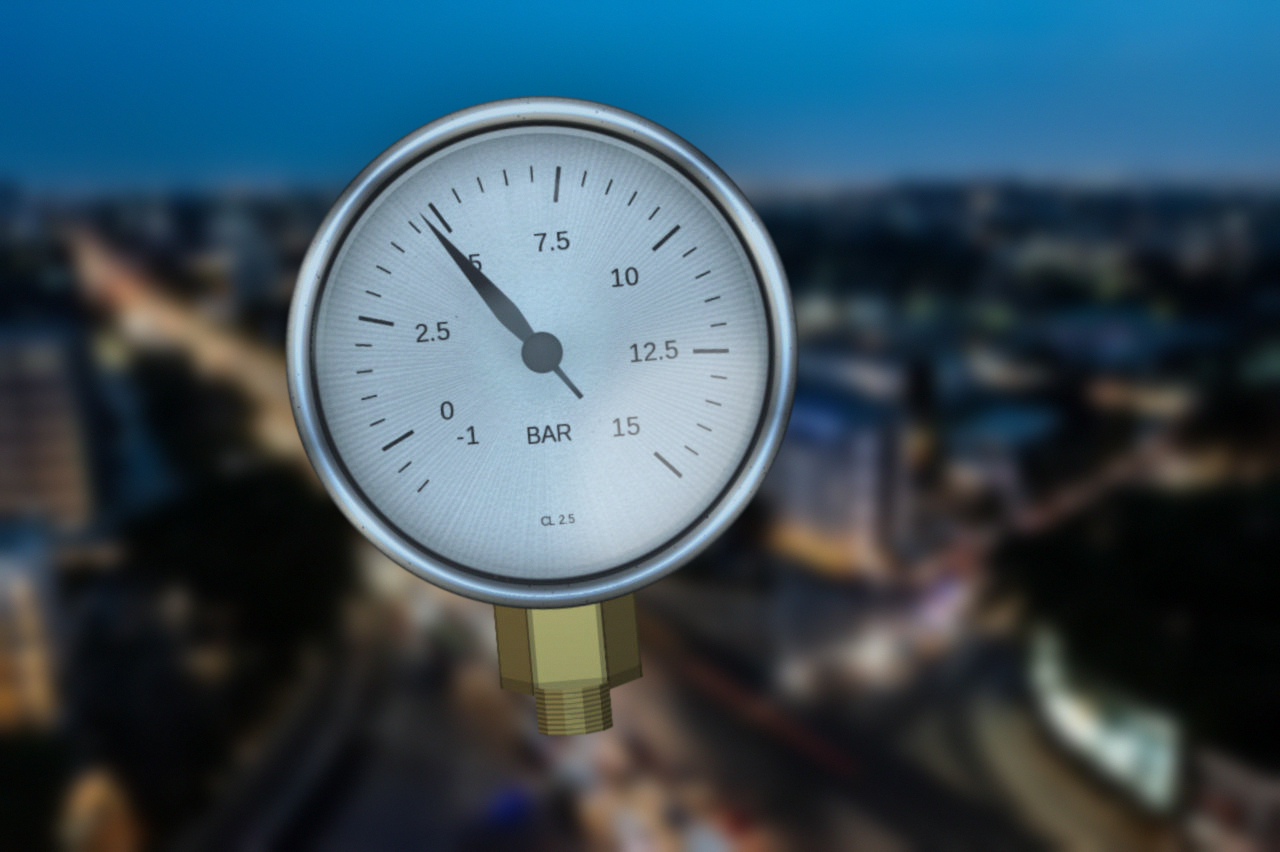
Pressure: 4.75,bar
